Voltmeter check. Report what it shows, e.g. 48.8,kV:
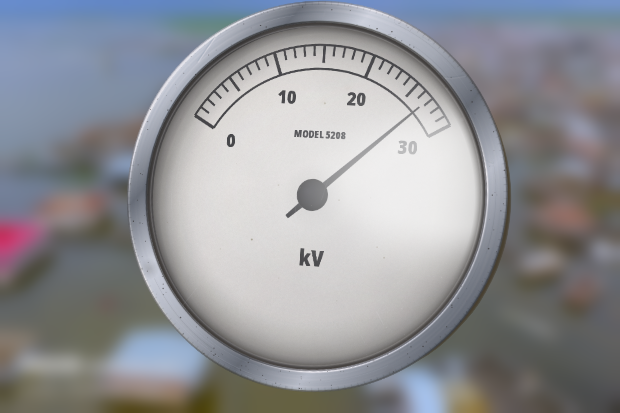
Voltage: 27,kV
